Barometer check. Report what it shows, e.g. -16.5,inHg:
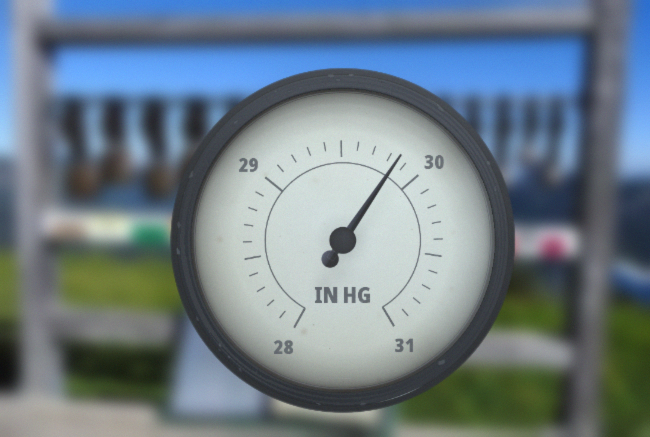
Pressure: 29.85,inHg
